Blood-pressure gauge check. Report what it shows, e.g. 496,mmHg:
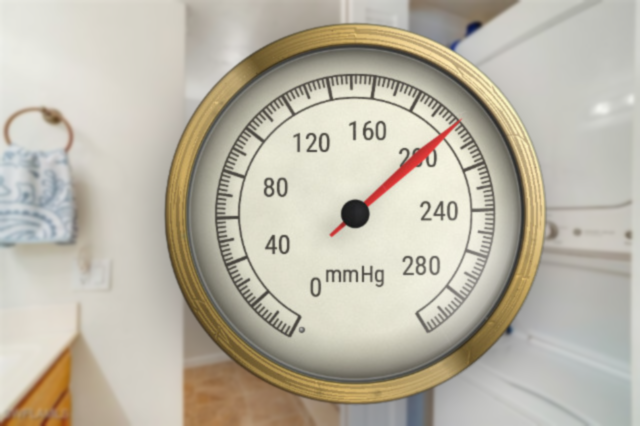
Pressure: 200,mmHg
